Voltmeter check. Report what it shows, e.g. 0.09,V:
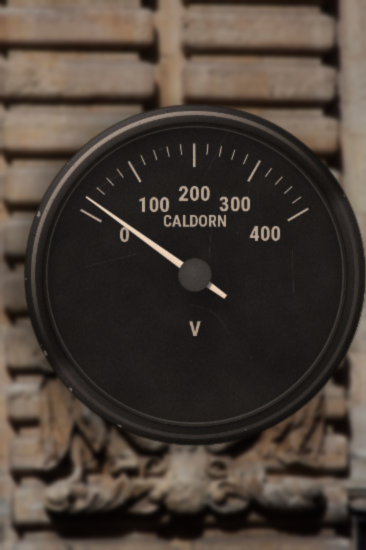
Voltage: 20,V
